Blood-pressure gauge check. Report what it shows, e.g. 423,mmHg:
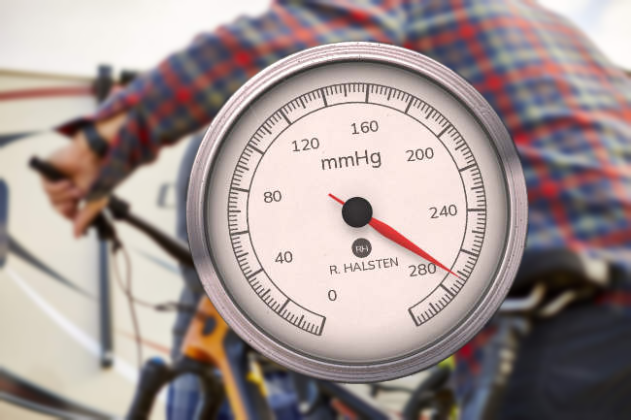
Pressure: 272,mmHg
